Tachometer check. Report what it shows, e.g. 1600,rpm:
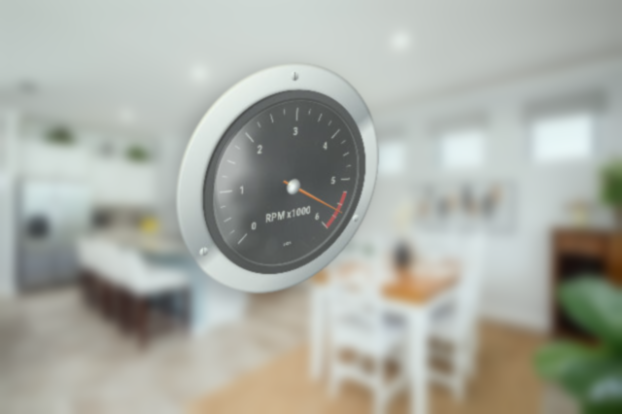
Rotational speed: 5625,rpm
